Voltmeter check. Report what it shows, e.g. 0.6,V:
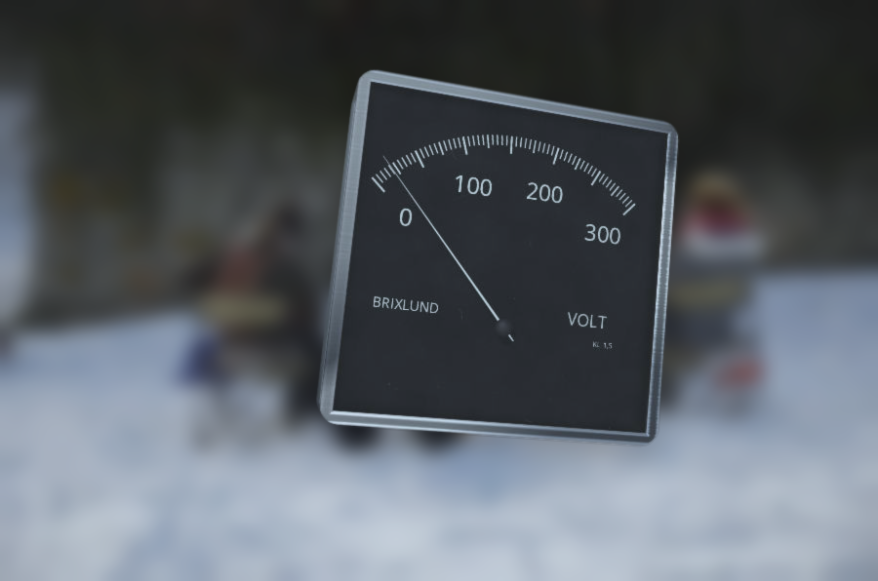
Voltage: 20,V
